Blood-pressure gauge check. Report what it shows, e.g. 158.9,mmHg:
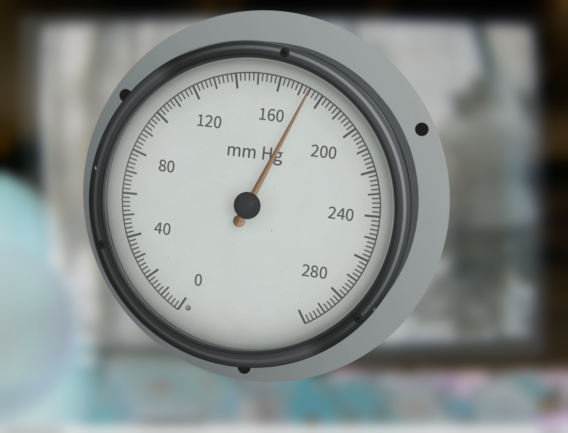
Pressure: 174,mmHg
